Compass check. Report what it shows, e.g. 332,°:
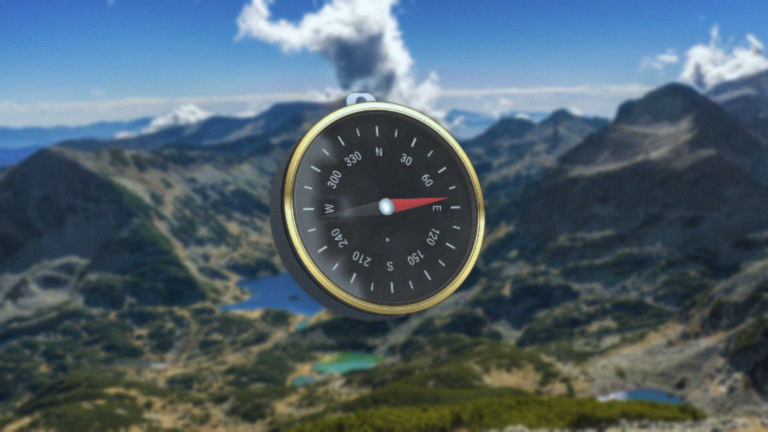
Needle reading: 82.5,°
